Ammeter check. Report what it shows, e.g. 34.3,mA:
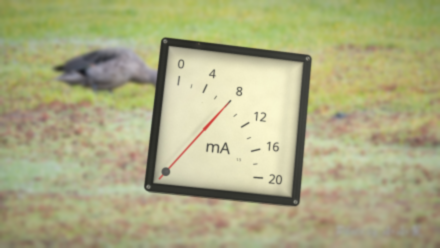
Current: 8,mA
